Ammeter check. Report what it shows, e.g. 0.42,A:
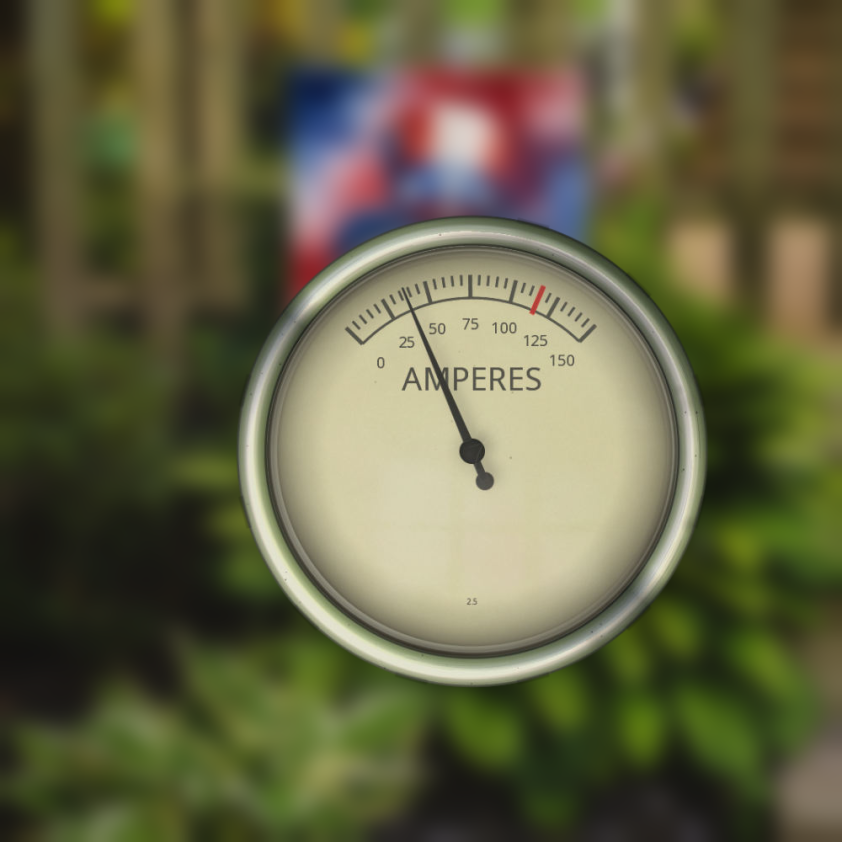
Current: 37.5,A
